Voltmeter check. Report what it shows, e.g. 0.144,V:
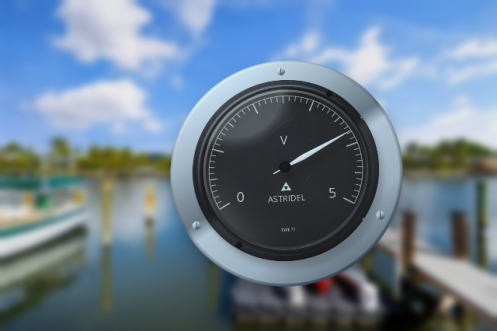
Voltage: 3.8,V
